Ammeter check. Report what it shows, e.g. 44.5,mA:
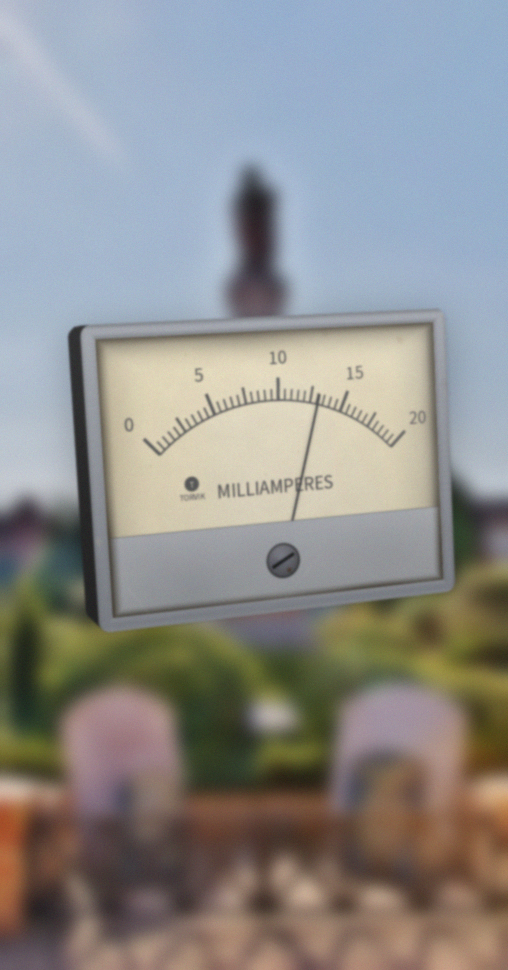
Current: 13,mA
